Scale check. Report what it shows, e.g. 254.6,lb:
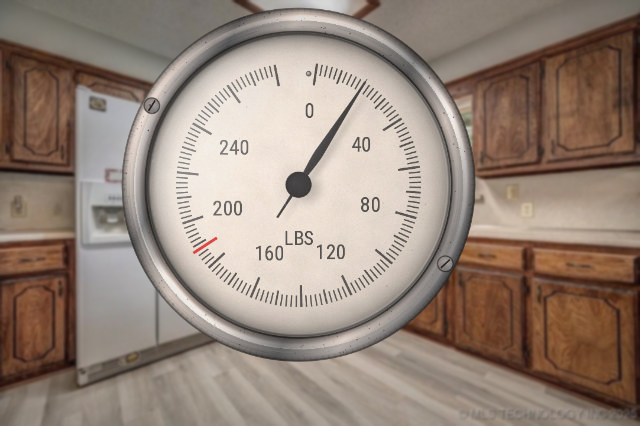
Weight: 20,lb
